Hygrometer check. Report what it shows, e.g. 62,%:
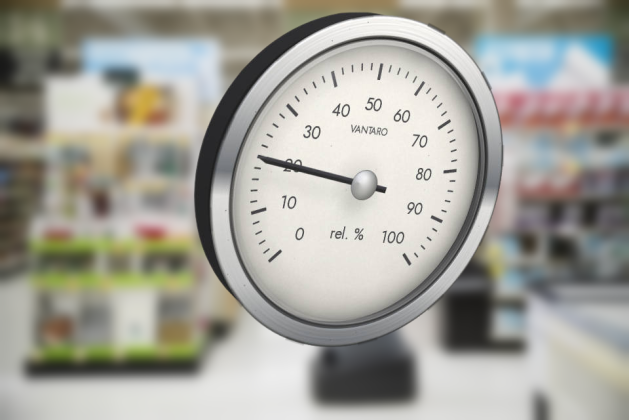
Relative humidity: 20,%
